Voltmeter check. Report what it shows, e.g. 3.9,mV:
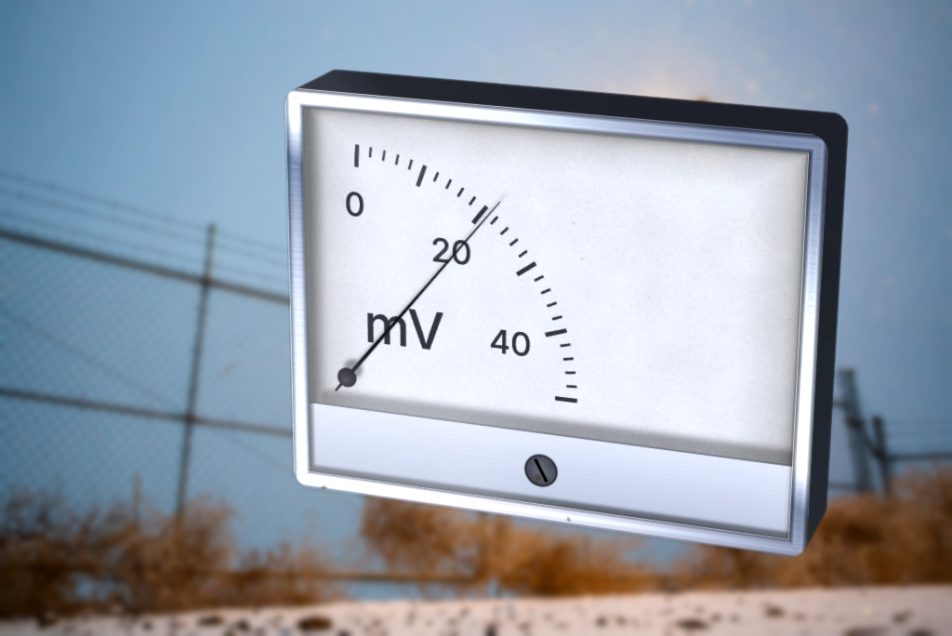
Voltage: 21,mV
